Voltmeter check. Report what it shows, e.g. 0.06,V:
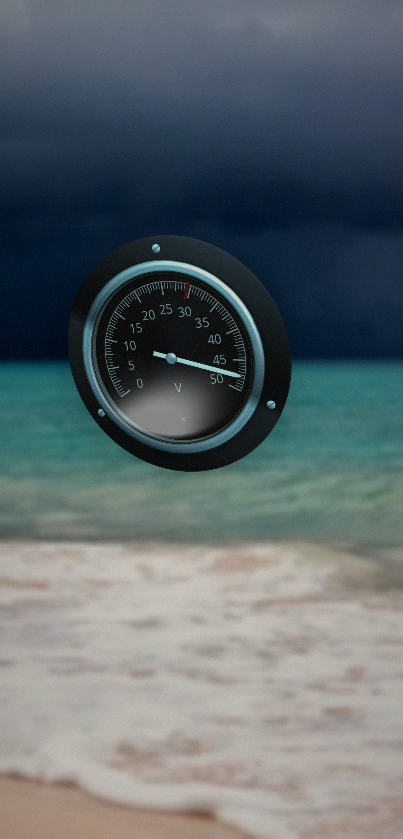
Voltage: 47.5,V
